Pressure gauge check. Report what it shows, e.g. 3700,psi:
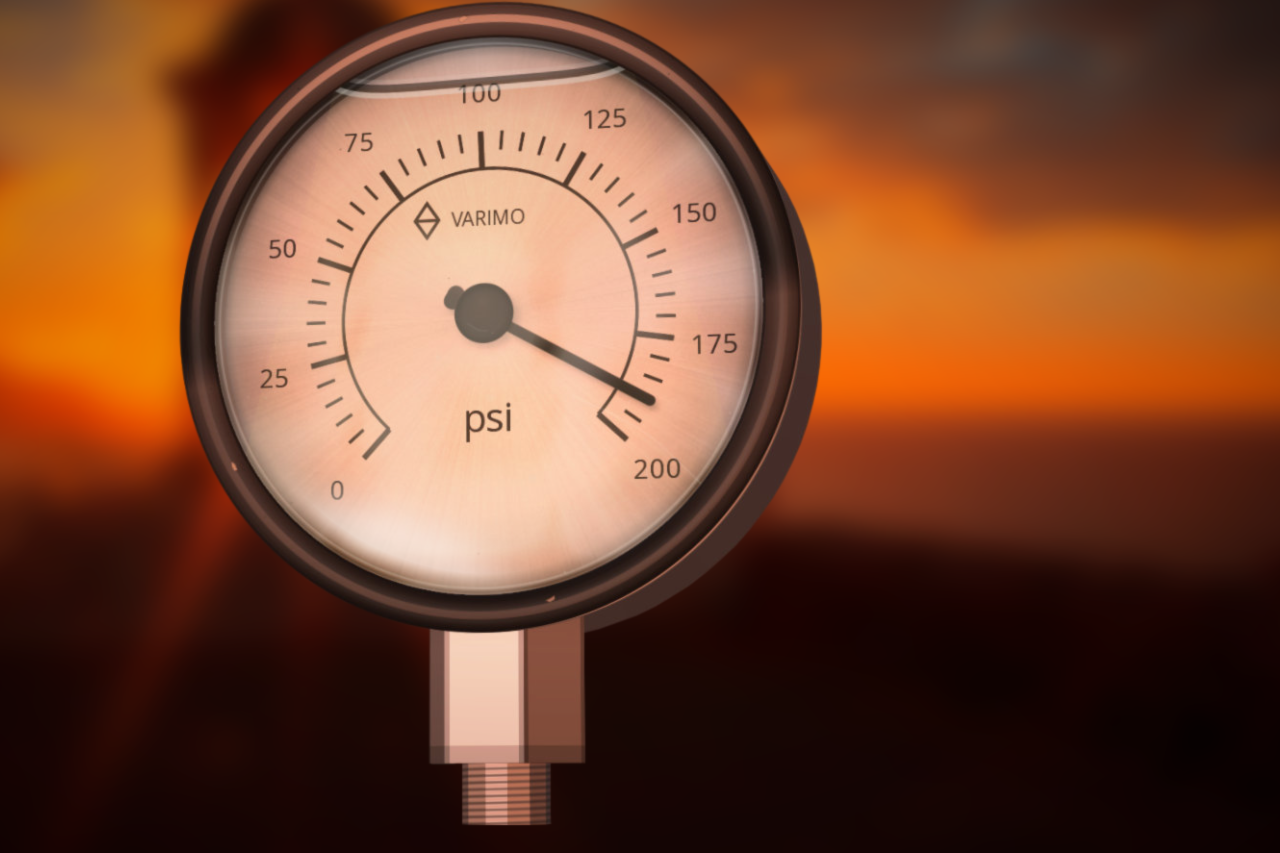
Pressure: 190,psi
